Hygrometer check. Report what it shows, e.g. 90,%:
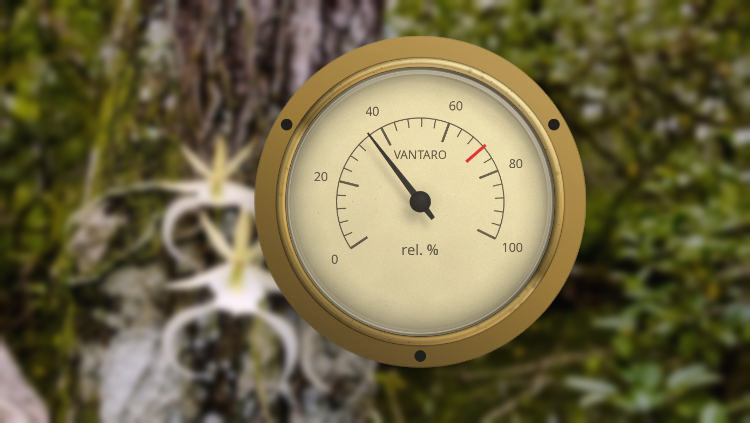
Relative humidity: 36,%
